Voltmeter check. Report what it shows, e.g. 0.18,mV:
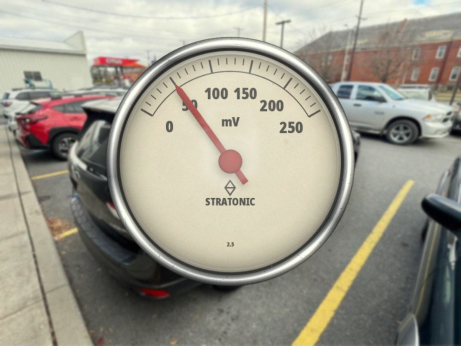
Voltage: 50,mV
